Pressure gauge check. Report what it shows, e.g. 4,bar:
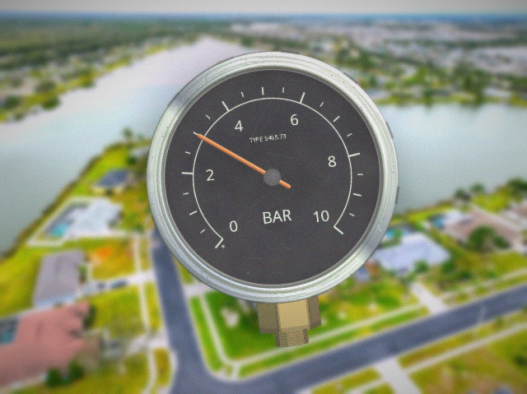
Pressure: 3,bar
